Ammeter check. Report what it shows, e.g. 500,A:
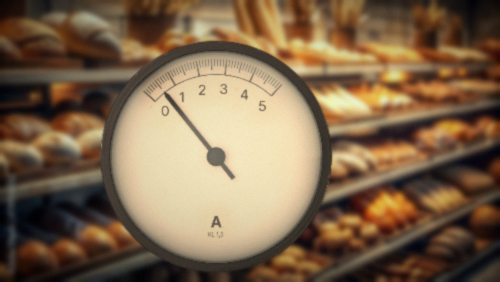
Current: 0.5,A
